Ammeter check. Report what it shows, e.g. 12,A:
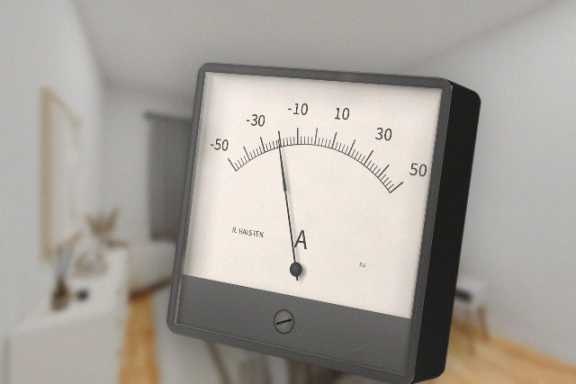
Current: -20,A
